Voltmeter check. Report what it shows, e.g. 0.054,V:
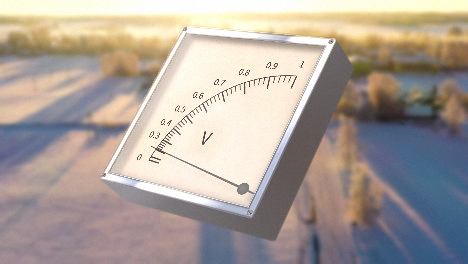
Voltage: 0.2,V
